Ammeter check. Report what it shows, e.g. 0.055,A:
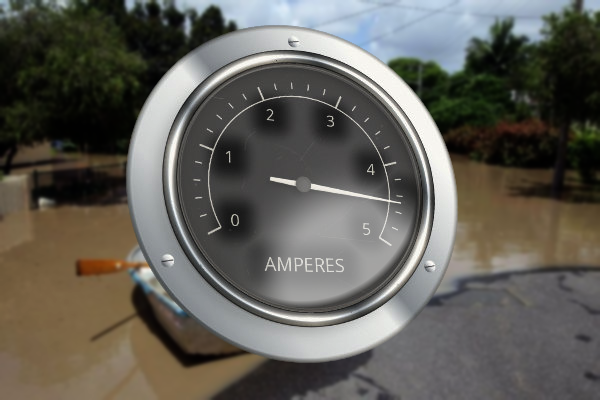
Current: 4.5,A
